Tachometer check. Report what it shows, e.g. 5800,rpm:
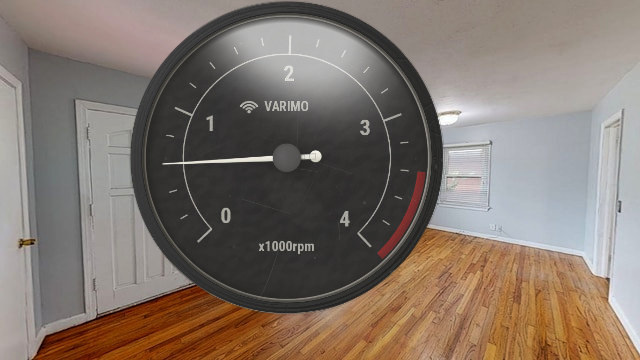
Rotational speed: 600,rpm
